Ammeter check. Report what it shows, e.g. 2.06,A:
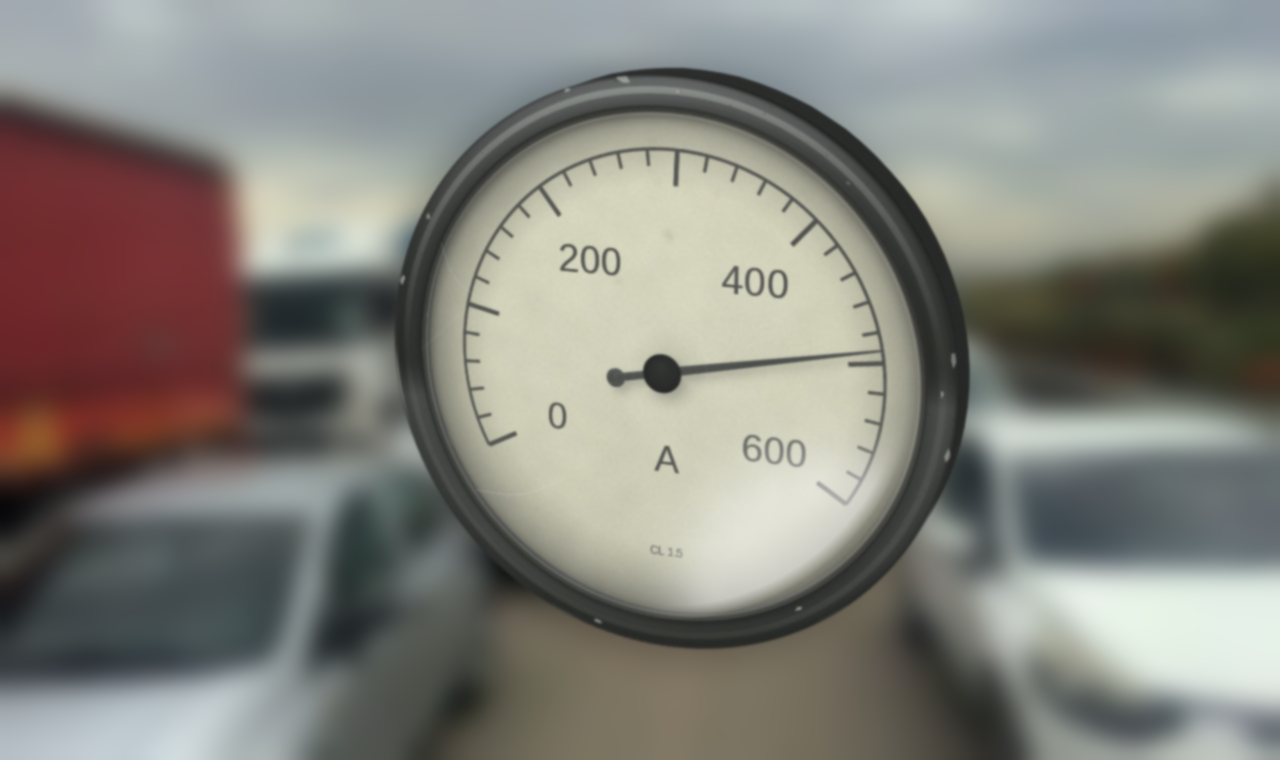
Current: 490,A
